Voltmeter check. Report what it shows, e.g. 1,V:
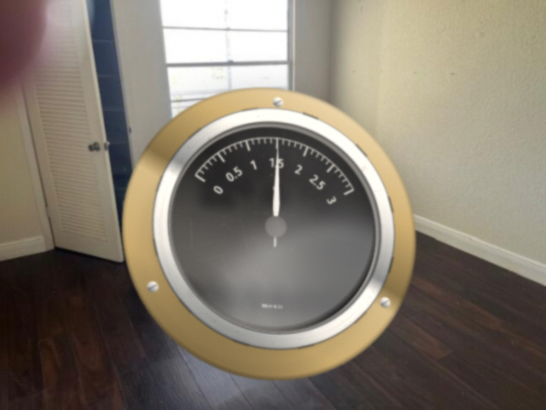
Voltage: 1.5,V
